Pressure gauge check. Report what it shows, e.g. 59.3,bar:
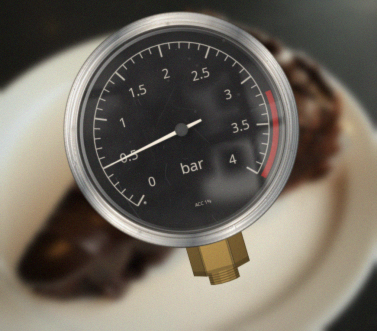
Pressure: 0.5,bar
